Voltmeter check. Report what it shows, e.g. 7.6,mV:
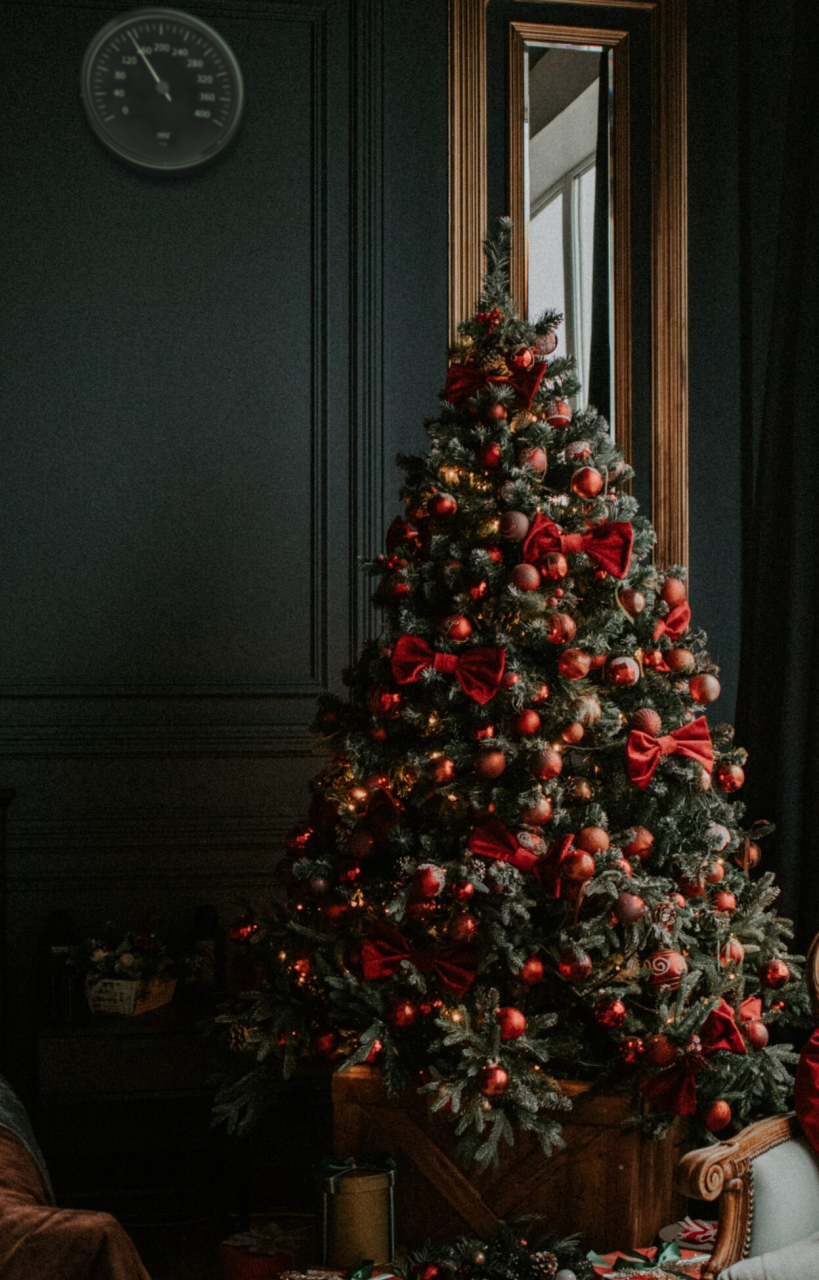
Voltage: 150,mV
